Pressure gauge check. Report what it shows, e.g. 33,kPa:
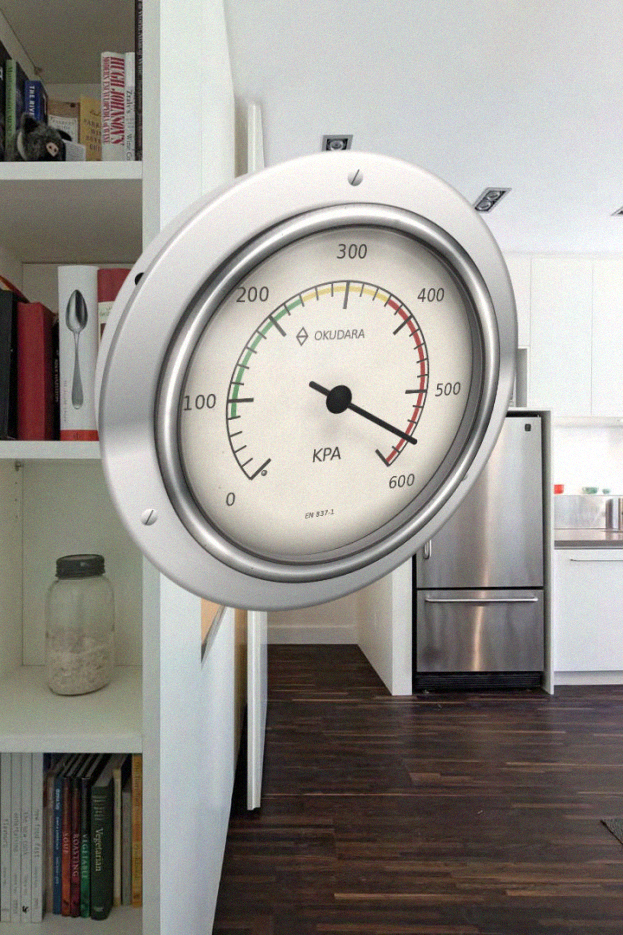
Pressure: 560,kPa
